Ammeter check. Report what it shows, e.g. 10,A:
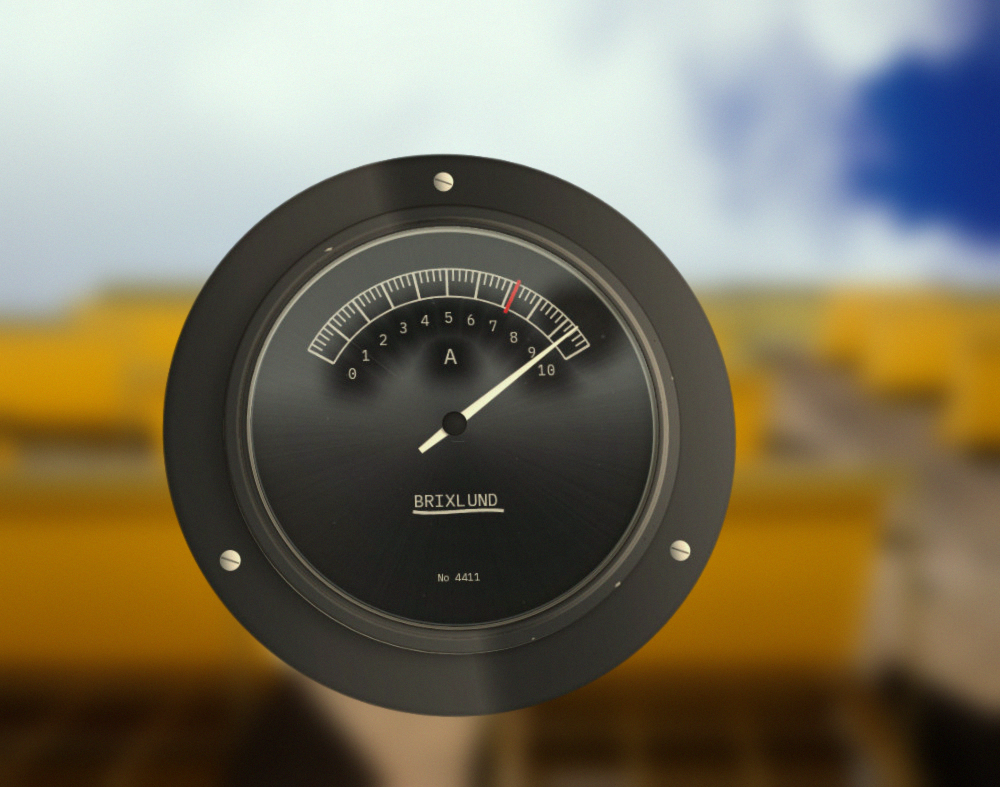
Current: 9.4,A
